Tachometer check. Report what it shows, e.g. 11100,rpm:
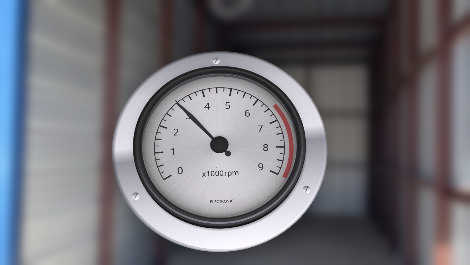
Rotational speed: 3000,rpm
